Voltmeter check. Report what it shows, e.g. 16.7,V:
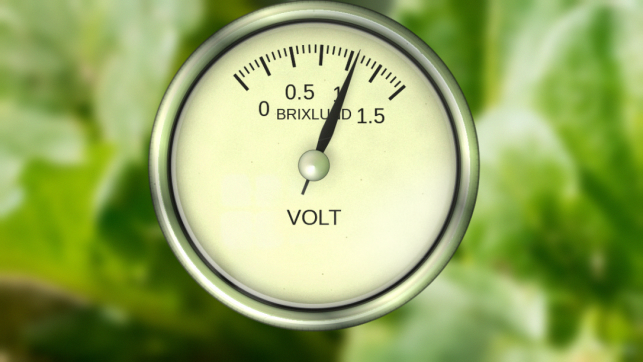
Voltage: 1.05,V
